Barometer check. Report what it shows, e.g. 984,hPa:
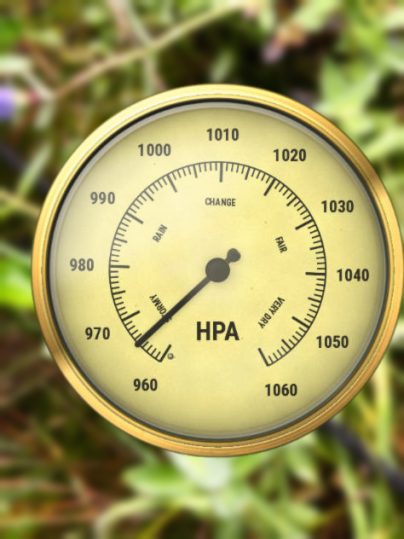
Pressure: 965,hPa
